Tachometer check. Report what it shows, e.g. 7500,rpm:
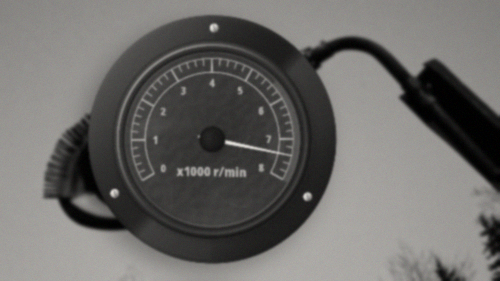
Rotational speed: 7400,rpm
